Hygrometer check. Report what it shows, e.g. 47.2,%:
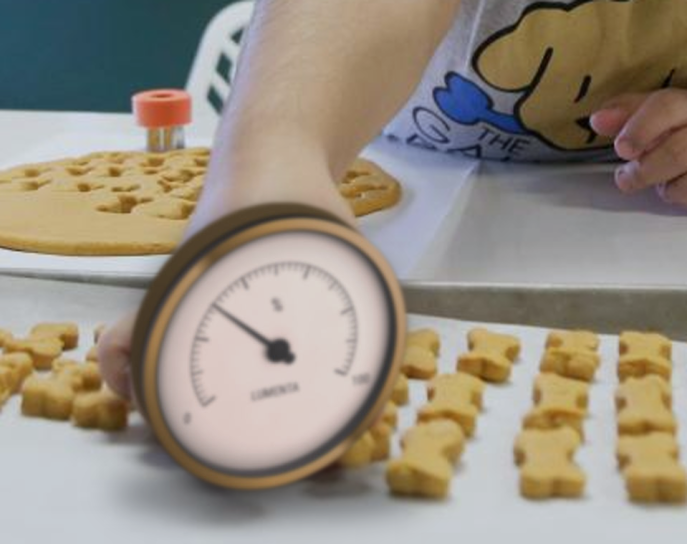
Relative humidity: 30,%
